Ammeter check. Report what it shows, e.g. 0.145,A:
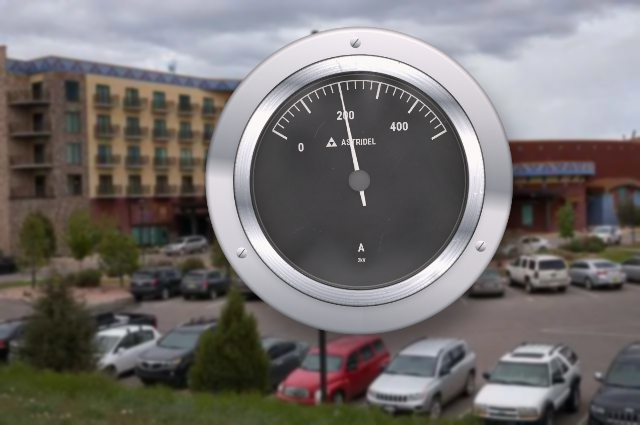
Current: 200,A
